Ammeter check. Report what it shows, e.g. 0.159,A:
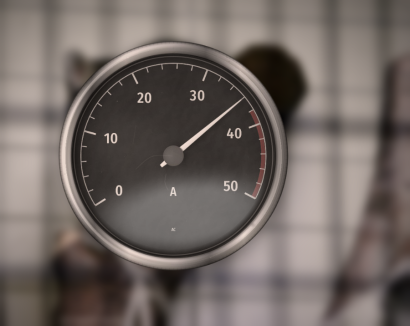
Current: 36,A
